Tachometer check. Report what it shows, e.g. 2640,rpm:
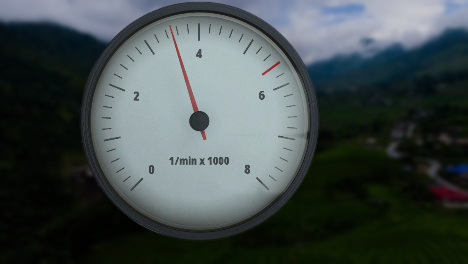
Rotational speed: 3500,rpm
